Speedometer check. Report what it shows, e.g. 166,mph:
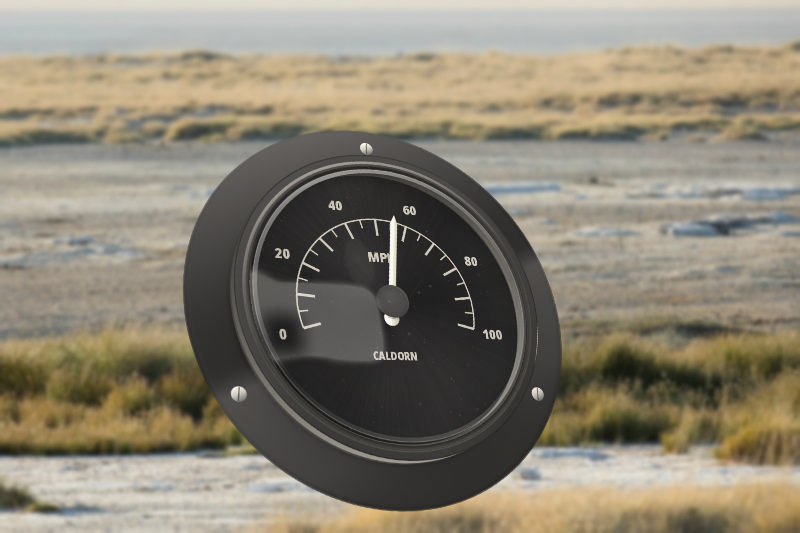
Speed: 55,mph
